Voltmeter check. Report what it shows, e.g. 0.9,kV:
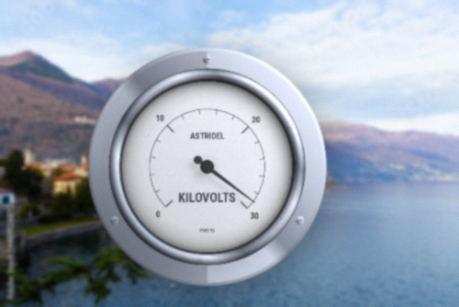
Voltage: 29,kV
